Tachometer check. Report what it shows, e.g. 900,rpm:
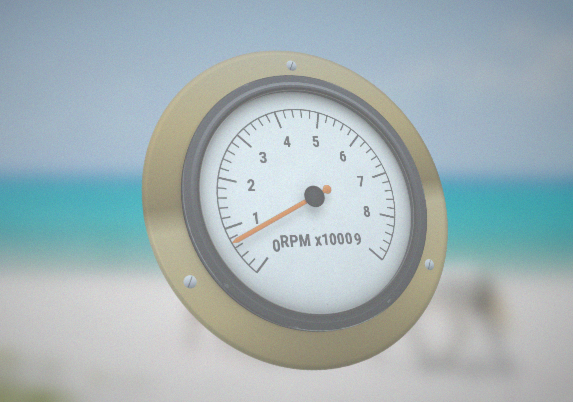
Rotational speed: 700,rpm
